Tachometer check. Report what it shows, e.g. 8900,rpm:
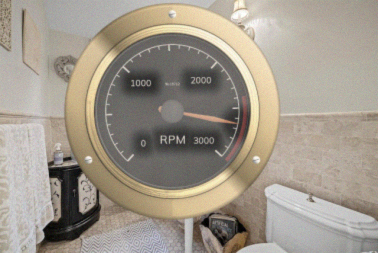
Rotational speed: 2650,rpm
